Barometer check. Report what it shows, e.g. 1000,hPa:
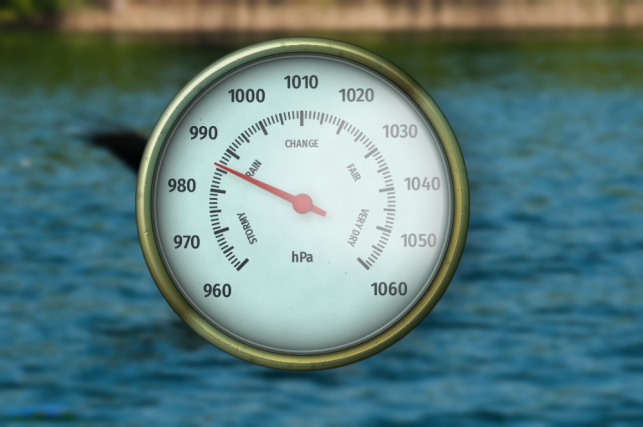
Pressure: 986,hPa
